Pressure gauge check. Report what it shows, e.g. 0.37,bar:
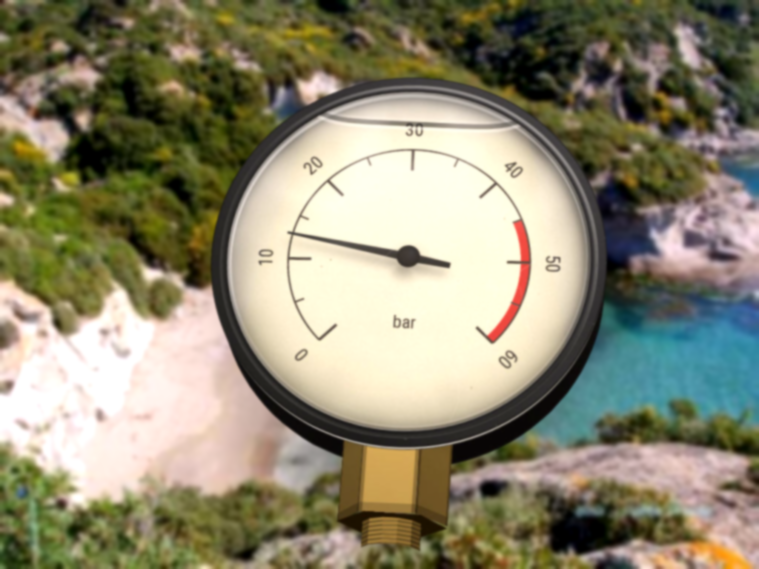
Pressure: 12.5,bar
